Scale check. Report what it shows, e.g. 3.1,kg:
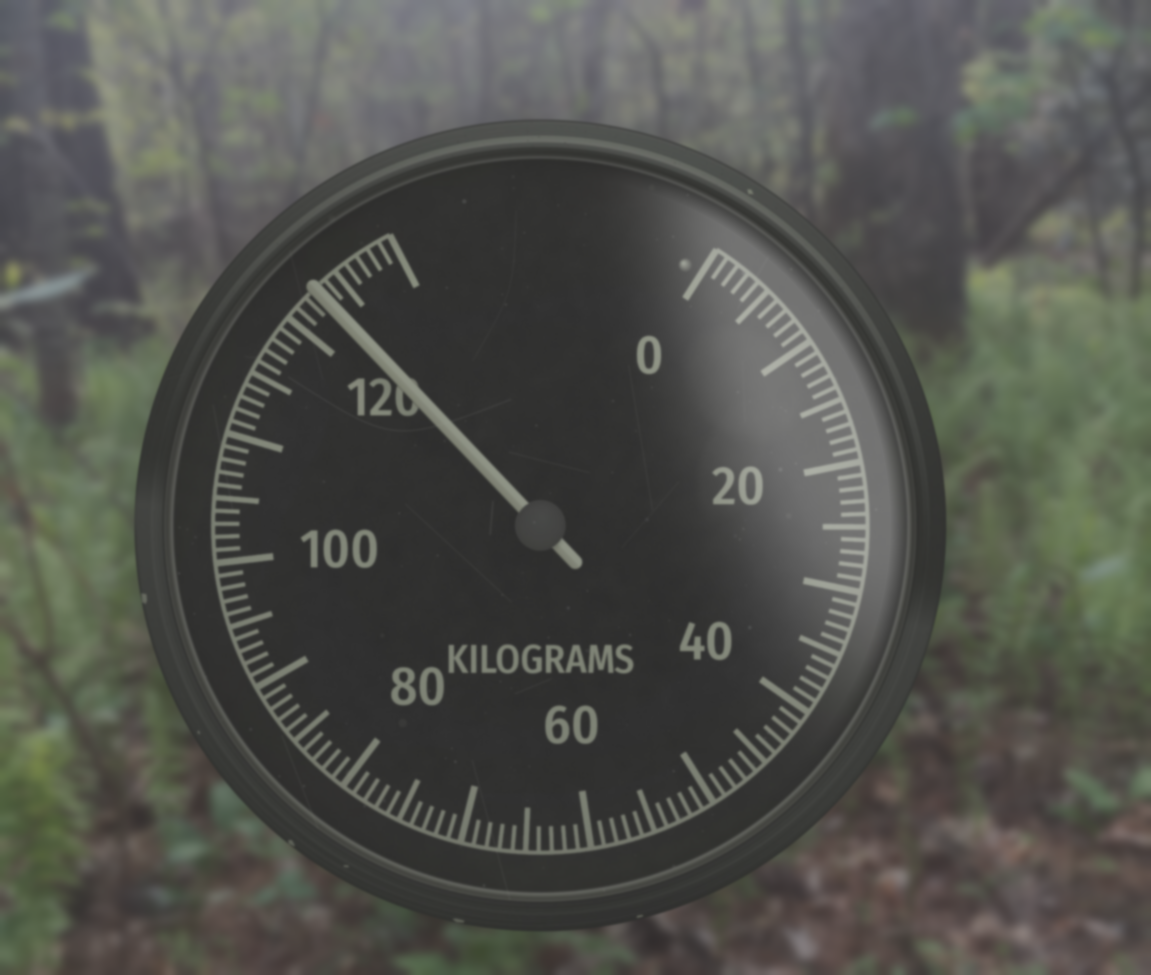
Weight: 123,kg
